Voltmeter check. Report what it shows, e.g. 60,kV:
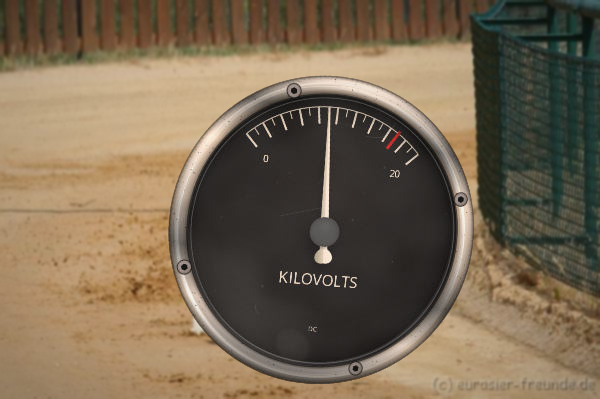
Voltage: 9,kV
